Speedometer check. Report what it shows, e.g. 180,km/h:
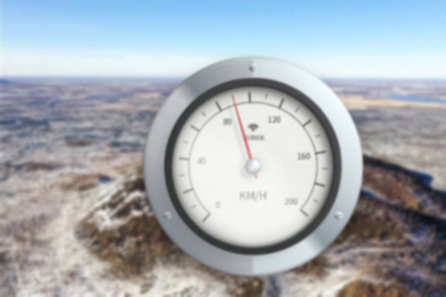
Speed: 90,km/h
